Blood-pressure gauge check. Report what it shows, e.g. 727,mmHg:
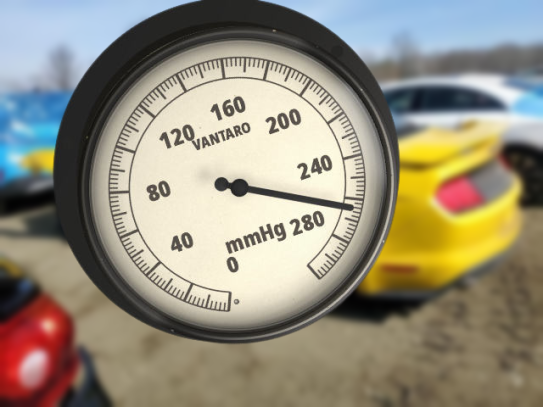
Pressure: 264,mmHg
